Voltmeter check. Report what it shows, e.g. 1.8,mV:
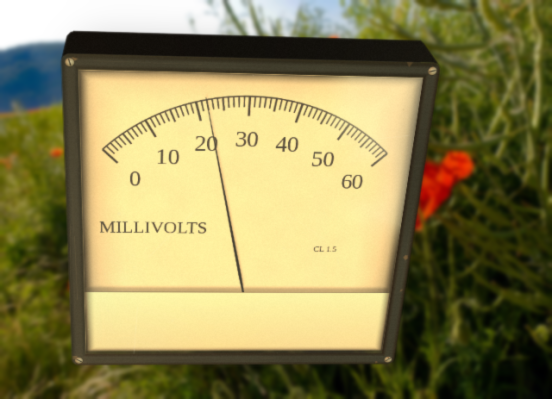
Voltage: 22,mV
